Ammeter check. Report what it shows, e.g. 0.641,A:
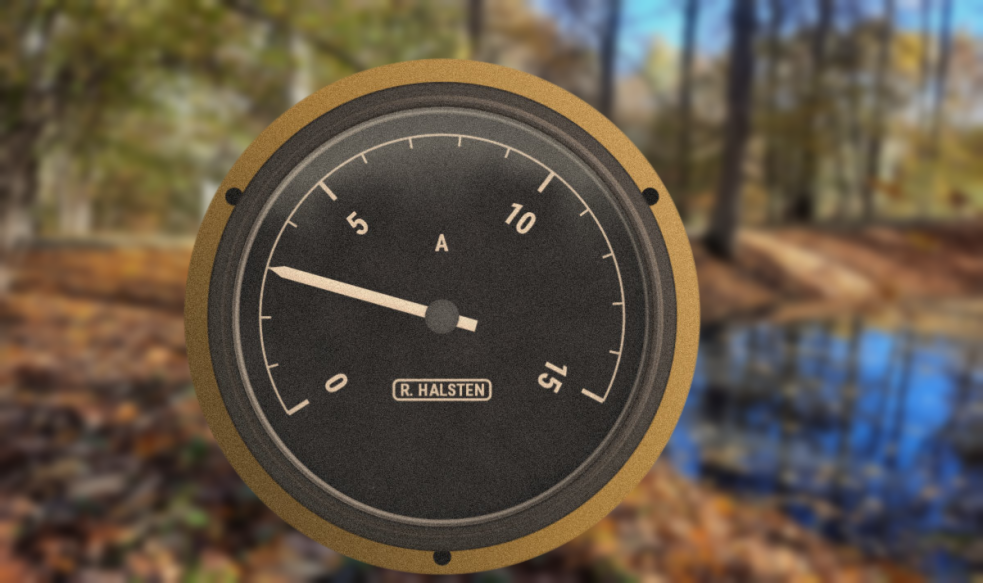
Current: 3,A
